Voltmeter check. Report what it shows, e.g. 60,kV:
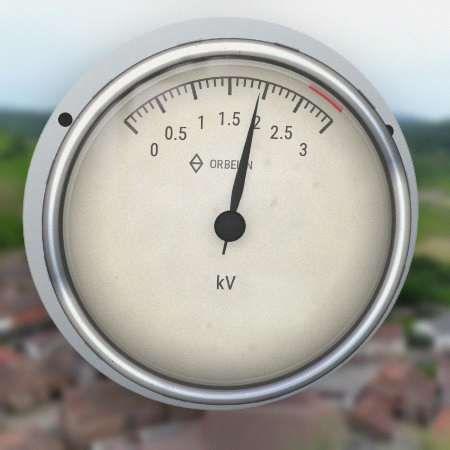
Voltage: 1.9,kV
